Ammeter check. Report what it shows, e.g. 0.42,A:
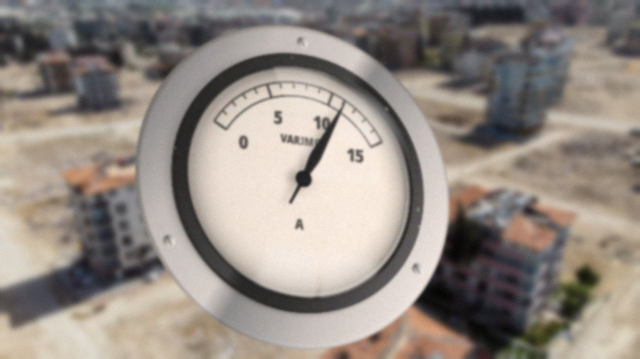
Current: 11,A
